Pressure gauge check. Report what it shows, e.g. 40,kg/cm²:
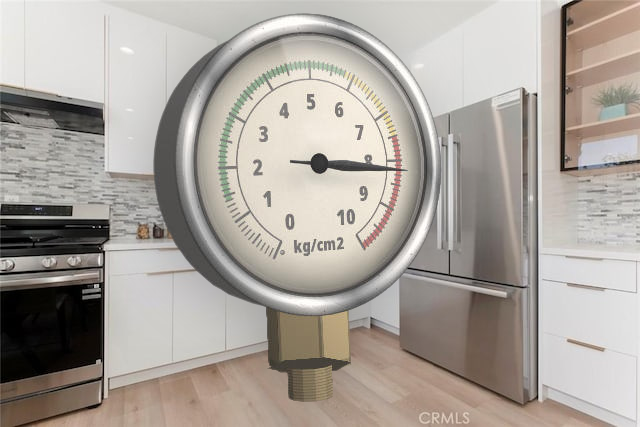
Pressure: 8.2,kg/cm²
